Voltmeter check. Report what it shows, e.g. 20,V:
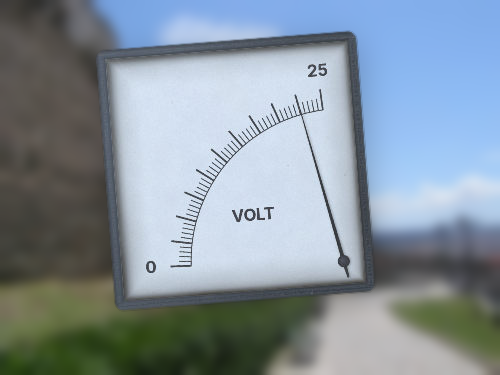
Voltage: 22.5,V
